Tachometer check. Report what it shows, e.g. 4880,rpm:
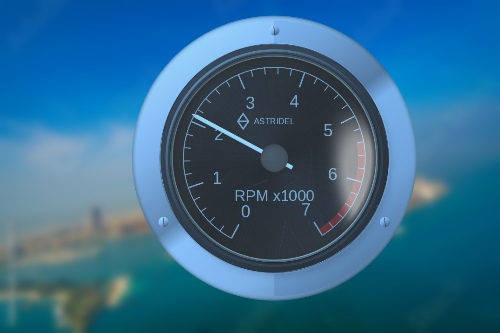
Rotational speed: 2100,rpm
